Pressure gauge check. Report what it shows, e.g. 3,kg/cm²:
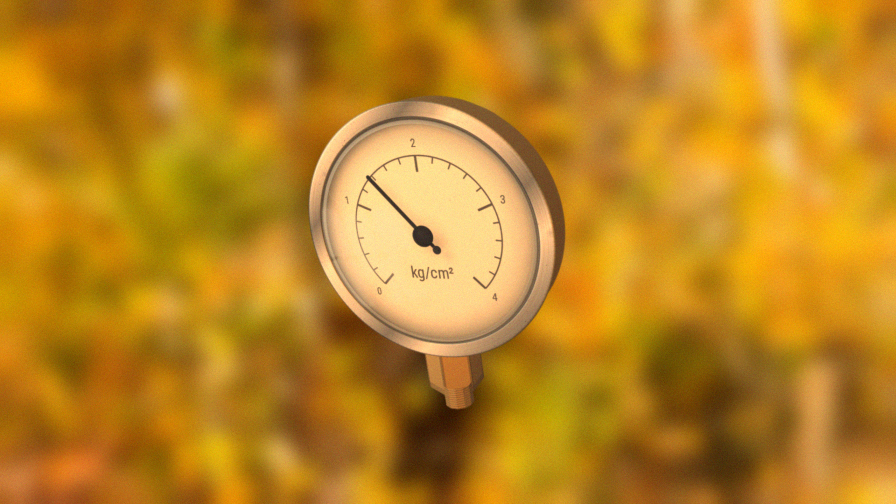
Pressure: 1.4,kg/cm²
